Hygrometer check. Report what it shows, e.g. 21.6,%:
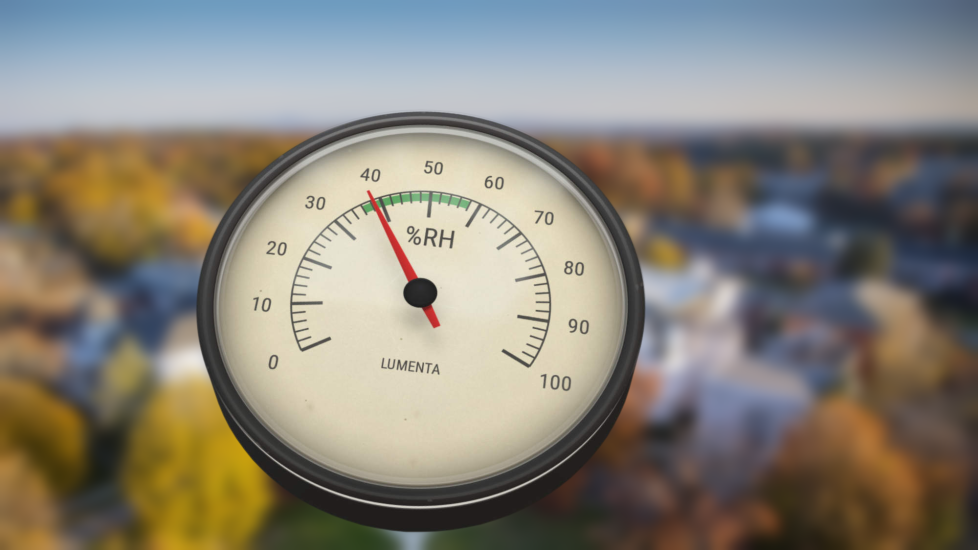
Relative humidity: 38,%
